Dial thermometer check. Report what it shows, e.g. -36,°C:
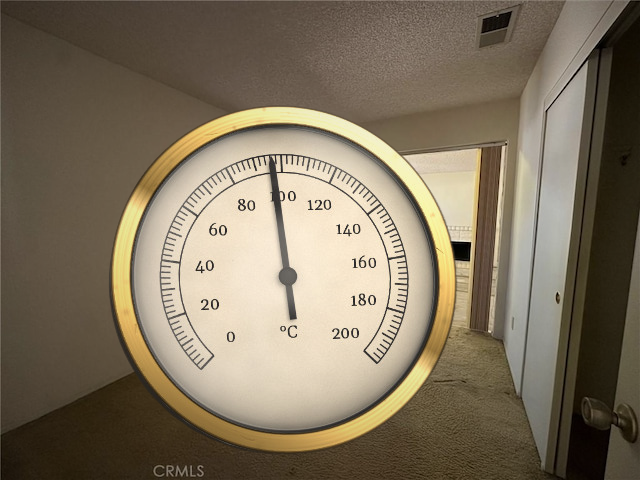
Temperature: 96,°C
